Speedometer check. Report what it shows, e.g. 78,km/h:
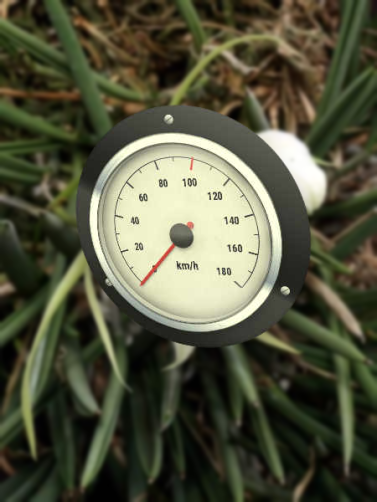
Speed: 0,km/h
